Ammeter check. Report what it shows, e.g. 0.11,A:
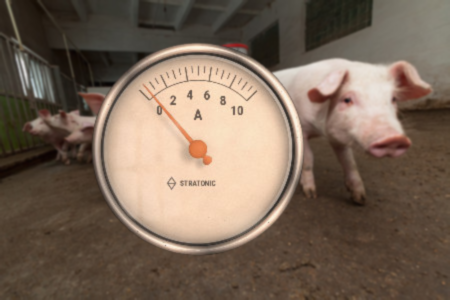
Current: 0.5,A
